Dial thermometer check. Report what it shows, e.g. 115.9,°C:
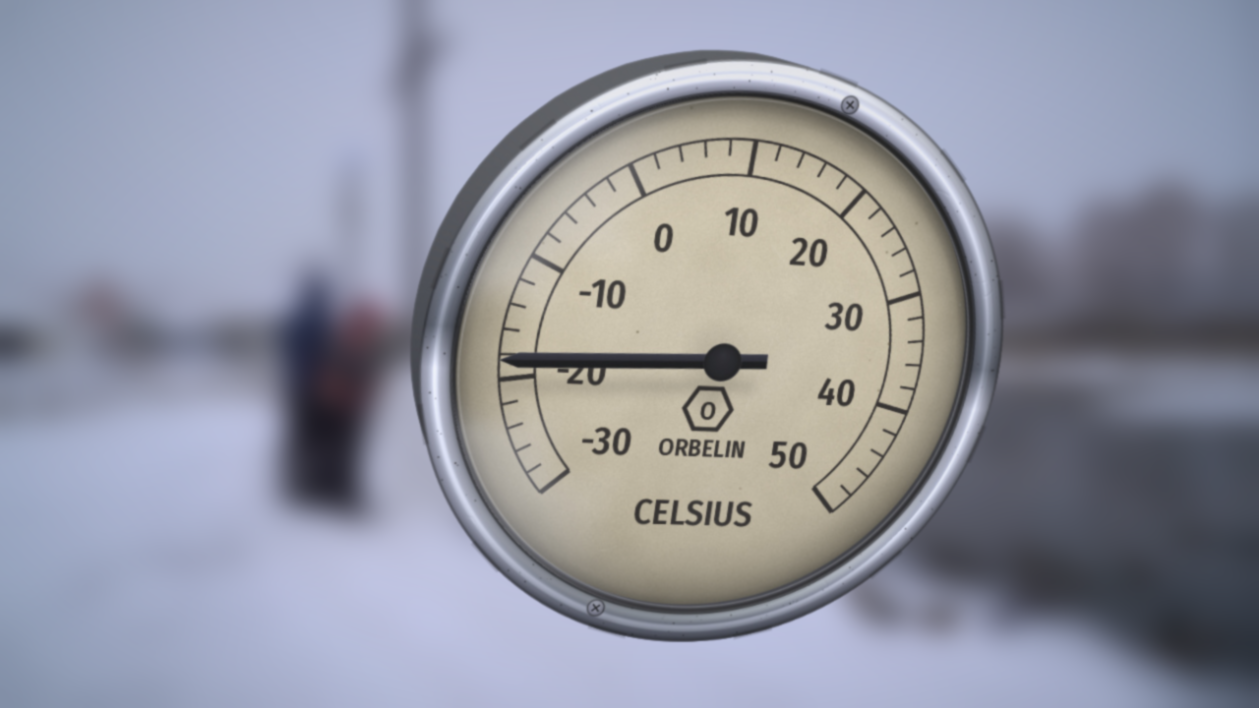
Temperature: -18,°C
